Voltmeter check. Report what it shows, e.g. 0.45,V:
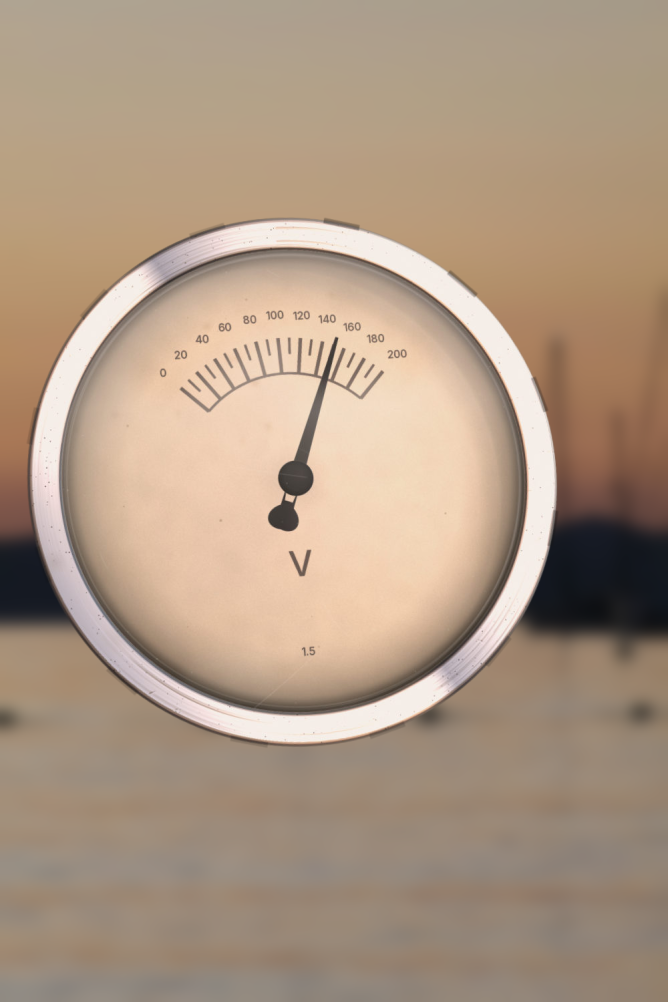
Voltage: 150,V
